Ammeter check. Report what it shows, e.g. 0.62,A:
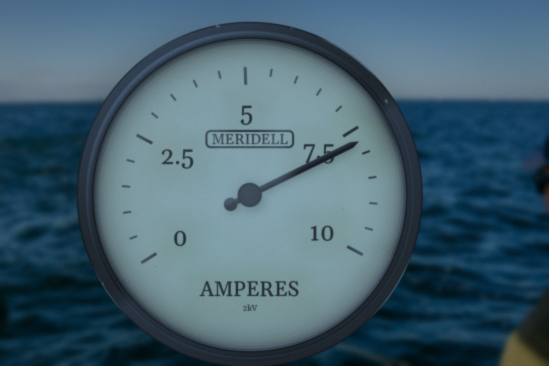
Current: 7.75,A
